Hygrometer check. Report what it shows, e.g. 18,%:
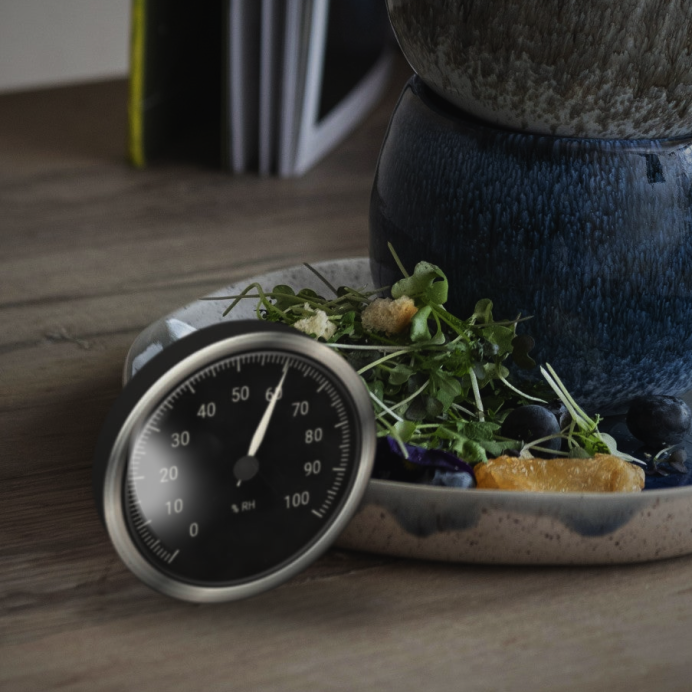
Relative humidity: 60,%
